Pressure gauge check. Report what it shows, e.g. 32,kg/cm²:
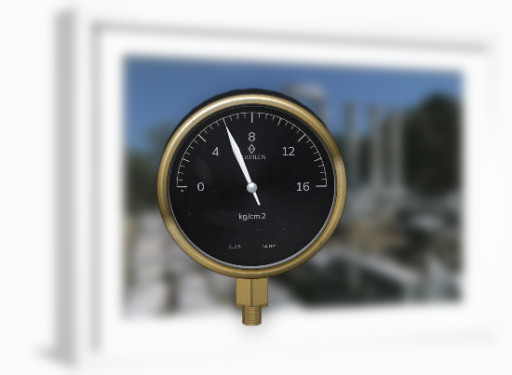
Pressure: 6,kg/cm²
